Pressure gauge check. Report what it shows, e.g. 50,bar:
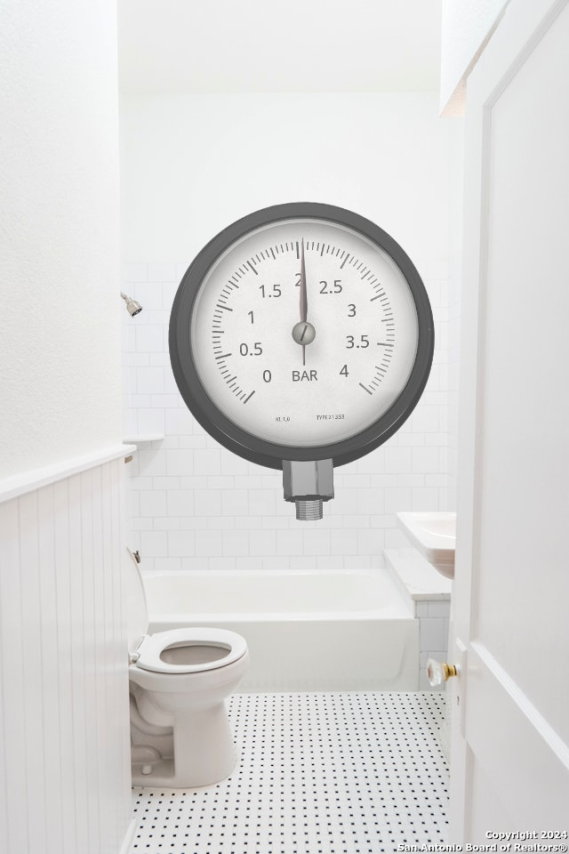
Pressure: 2.05,bar
